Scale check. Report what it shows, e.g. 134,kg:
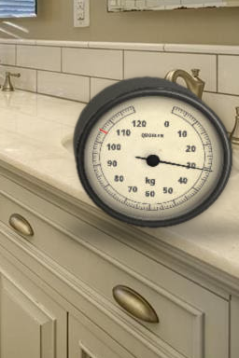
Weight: 30,kg
